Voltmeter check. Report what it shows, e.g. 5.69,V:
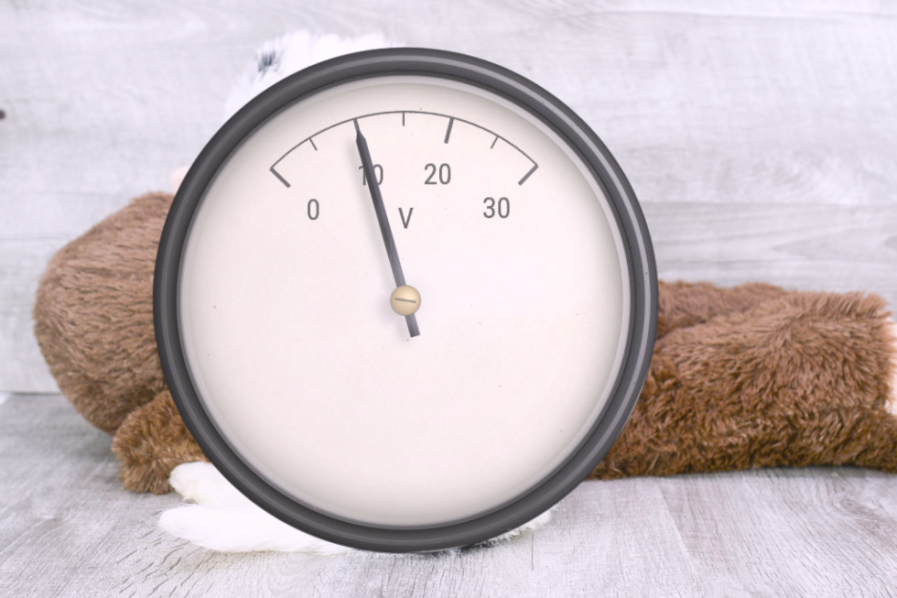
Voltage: 10,V
